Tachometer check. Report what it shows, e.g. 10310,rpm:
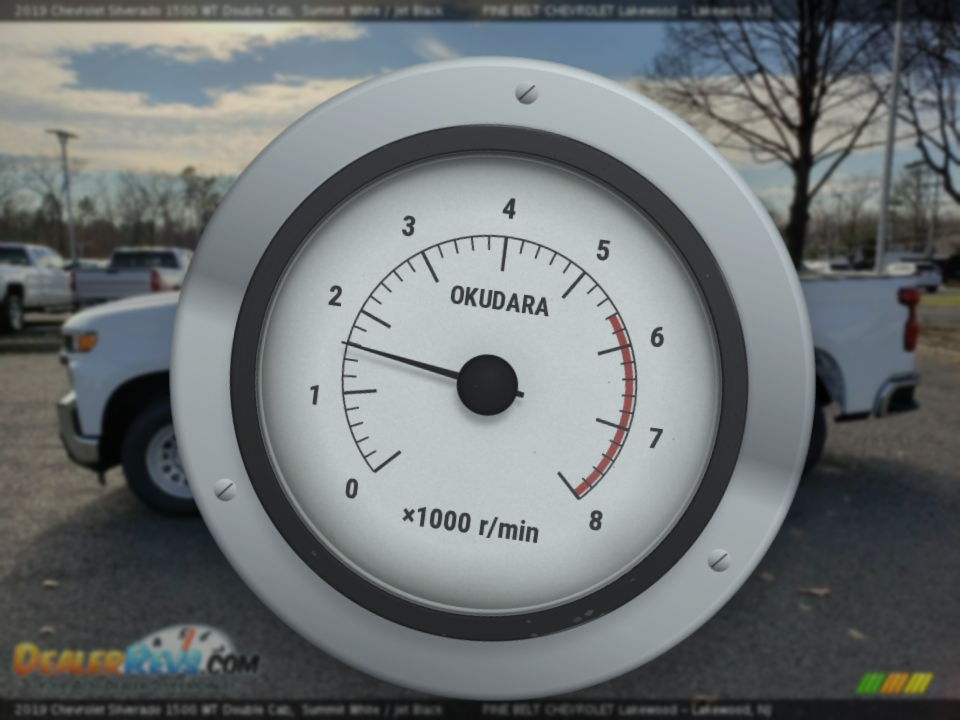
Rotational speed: 1600,rpm
